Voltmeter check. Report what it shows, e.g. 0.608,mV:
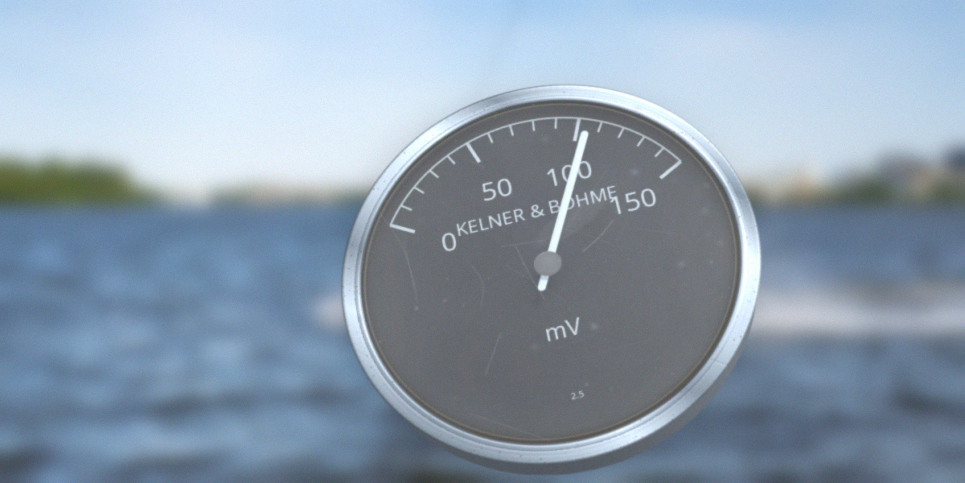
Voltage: 105,mV
